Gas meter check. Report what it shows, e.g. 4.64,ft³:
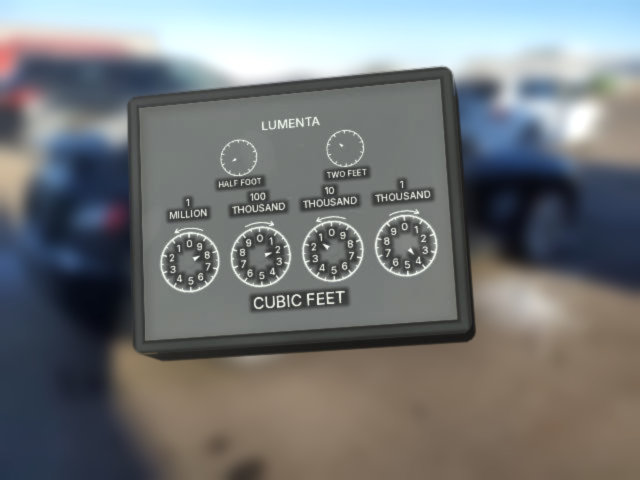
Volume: 821400,ft³
